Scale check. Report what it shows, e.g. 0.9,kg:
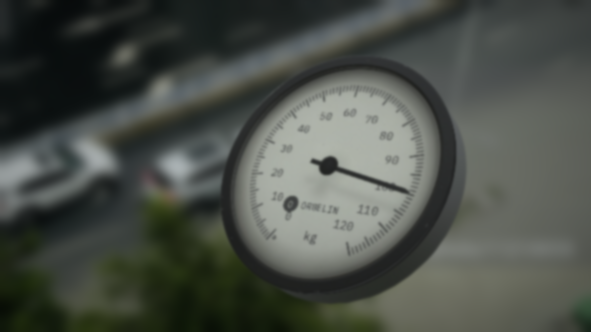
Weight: 100,kg
